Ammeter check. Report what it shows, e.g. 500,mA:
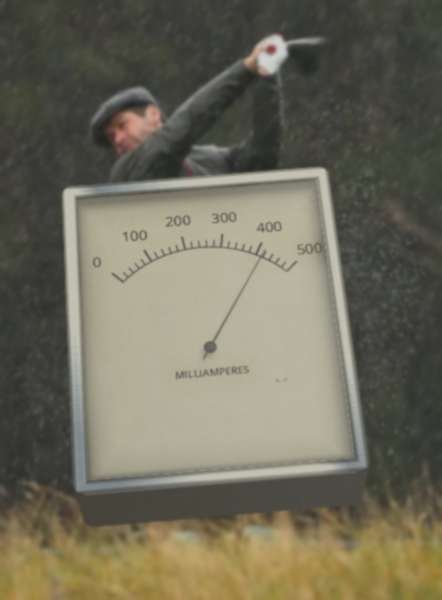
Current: 420,mA
